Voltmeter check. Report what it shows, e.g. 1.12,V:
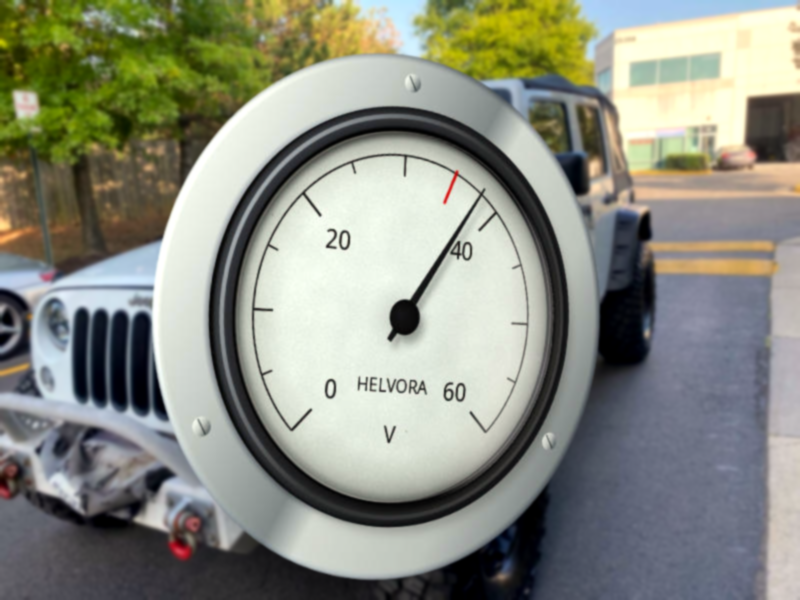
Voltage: 37.5,V
